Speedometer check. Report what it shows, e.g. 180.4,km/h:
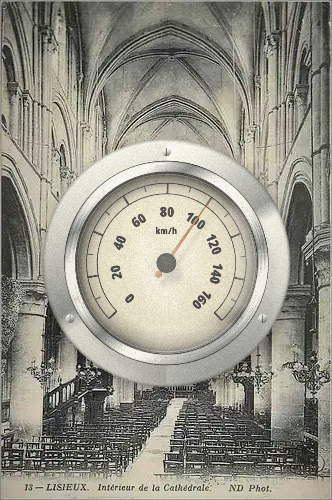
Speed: 100,km/h
